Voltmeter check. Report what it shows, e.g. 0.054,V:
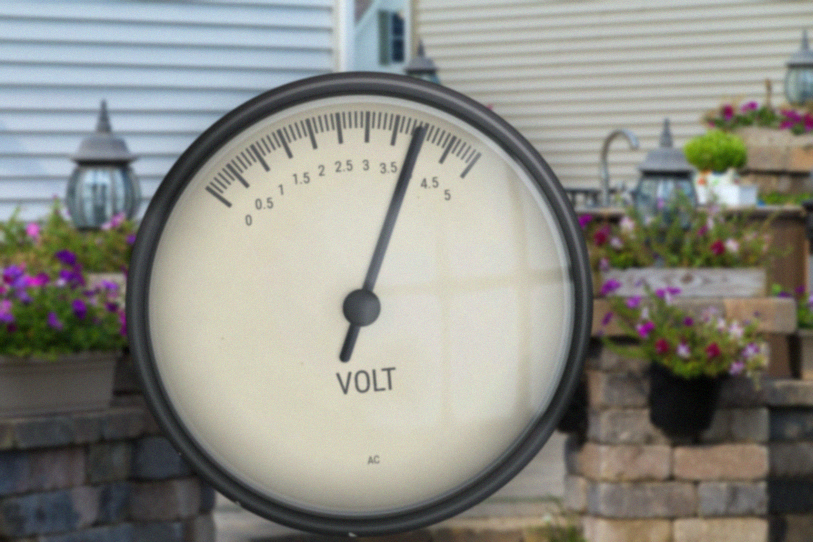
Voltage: 3.9,V
